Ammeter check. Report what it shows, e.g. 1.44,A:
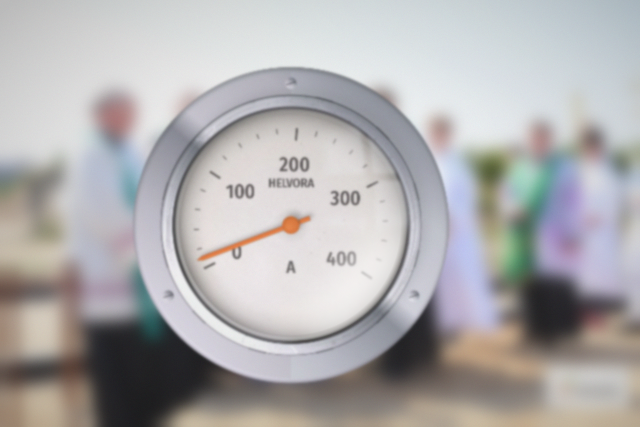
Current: 10,A
